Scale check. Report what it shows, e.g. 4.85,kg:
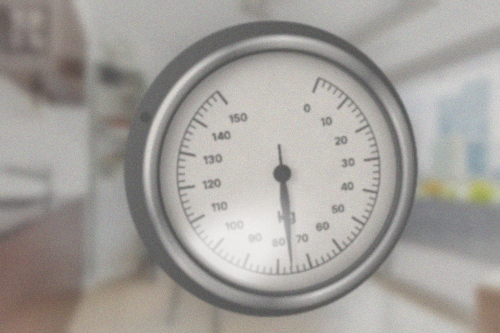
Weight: 76,kg
